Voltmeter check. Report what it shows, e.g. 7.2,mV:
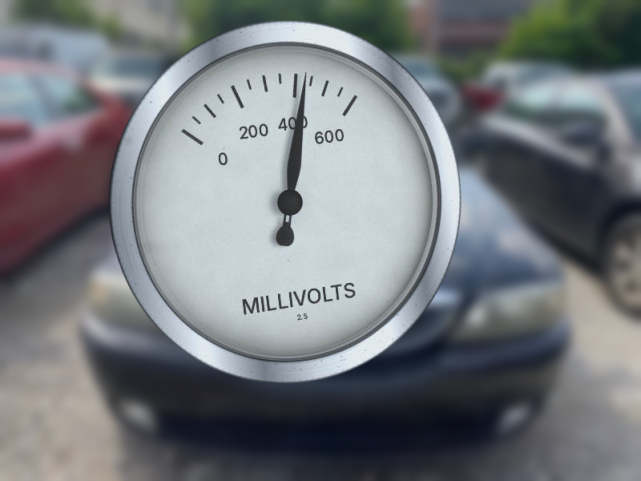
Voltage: 425,mV
